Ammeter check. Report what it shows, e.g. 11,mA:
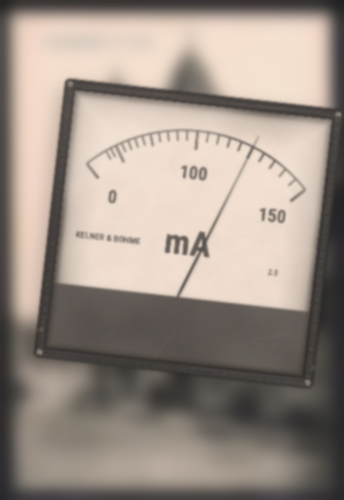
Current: 125,mA
